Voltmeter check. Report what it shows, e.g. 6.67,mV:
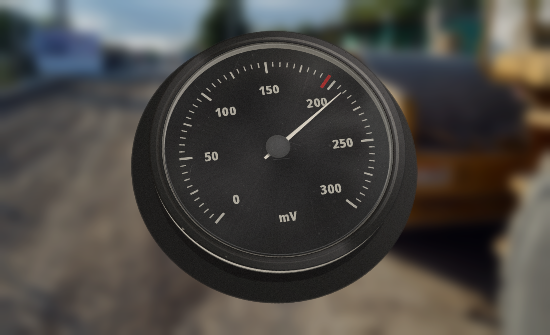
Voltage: 210,mV
